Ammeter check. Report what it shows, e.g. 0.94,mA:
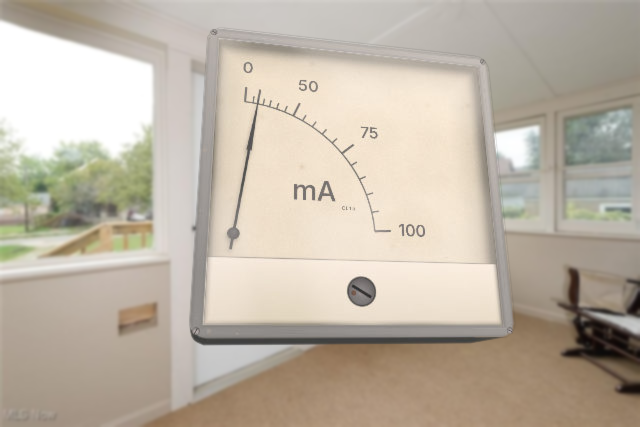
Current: 25,mA
